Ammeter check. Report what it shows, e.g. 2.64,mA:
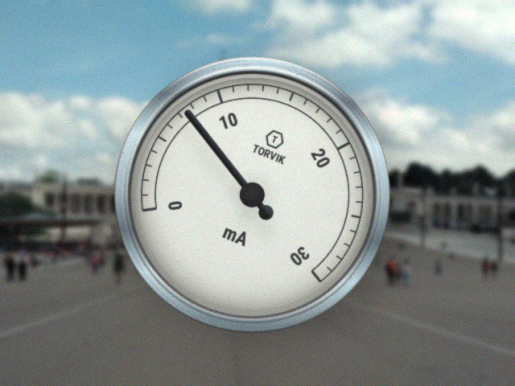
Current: 7.5,mA
